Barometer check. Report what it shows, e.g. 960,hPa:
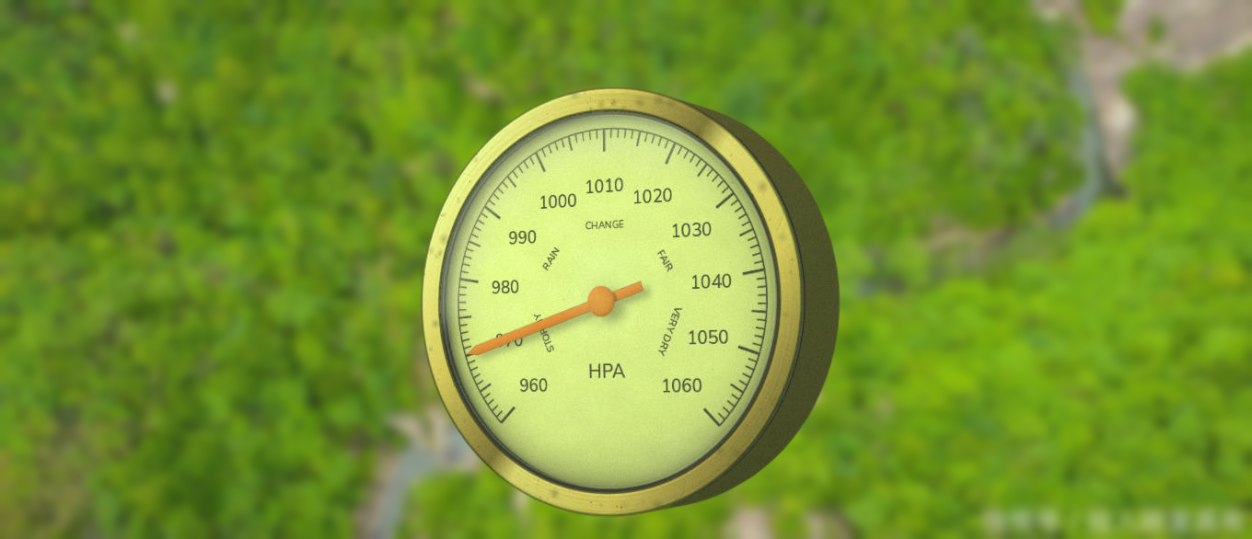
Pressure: 970,hPa
